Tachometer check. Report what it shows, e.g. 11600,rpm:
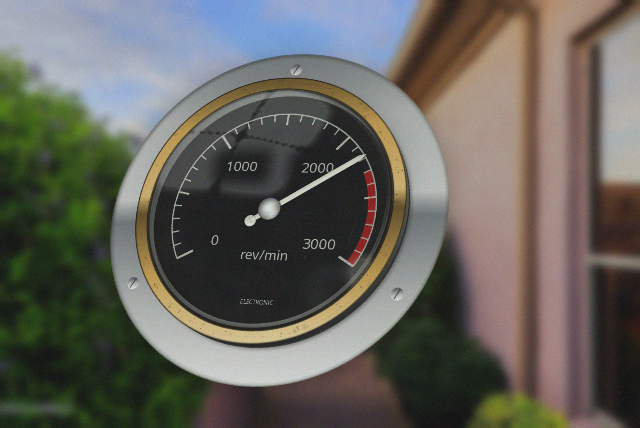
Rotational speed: 2200,rpm
